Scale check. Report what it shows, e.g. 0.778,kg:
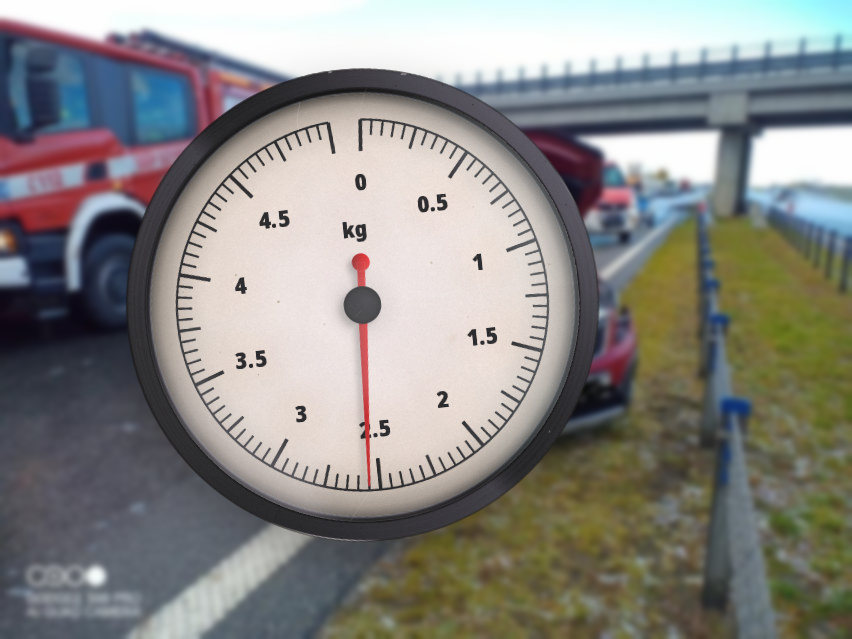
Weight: 2.55,kg
